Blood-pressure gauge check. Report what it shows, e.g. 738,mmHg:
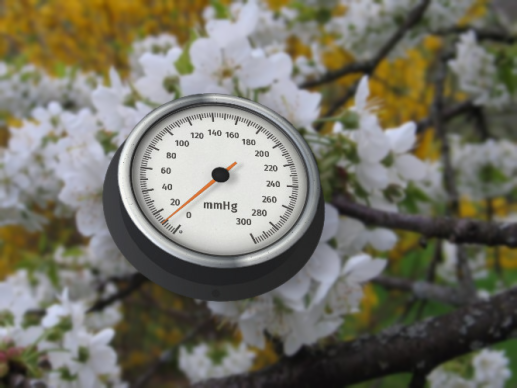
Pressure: 10,mmHg
